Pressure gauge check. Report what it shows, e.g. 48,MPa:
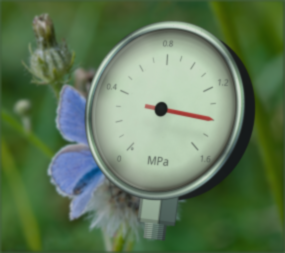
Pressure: 1.4,MPa
